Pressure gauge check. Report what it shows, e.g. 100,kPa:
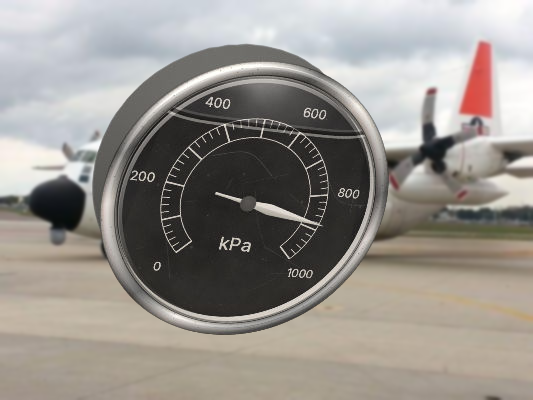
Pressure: 880,kPa
